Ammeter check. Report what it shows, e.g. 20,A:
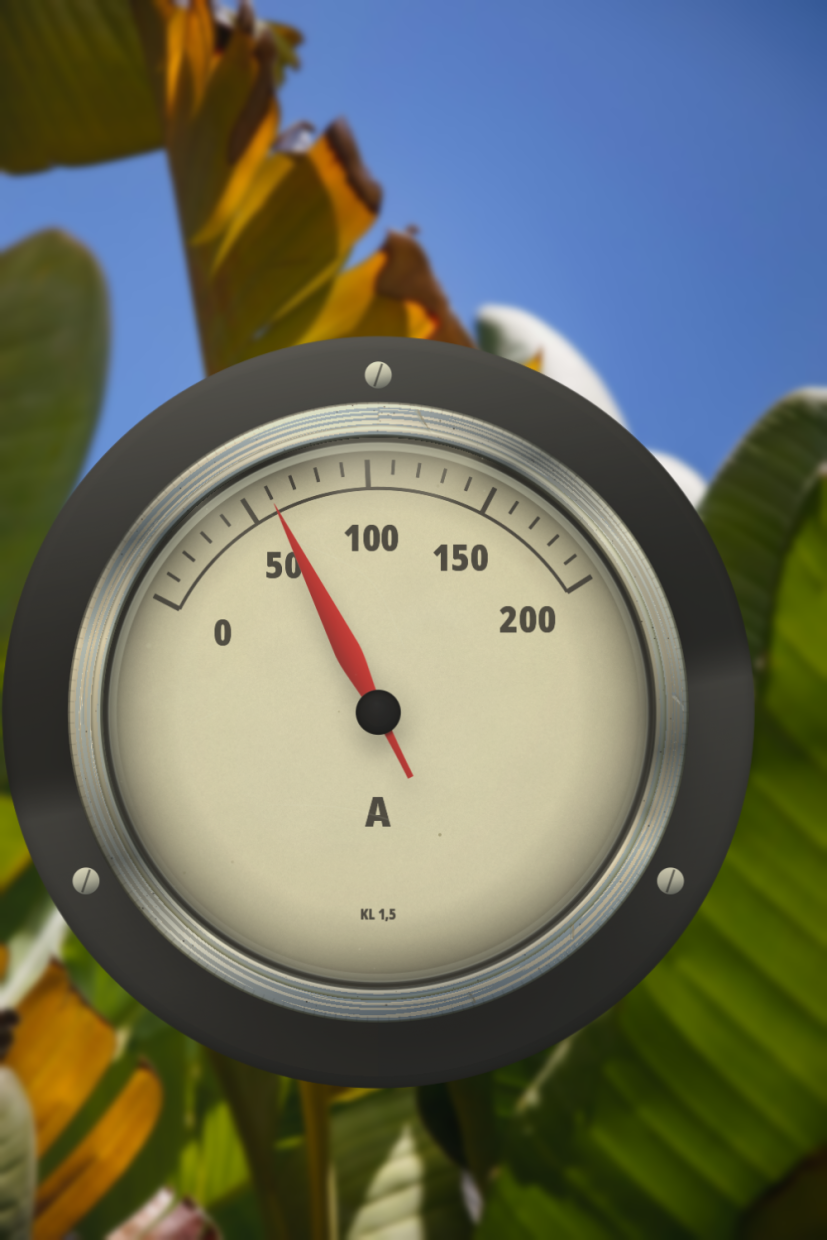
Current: 60,A
